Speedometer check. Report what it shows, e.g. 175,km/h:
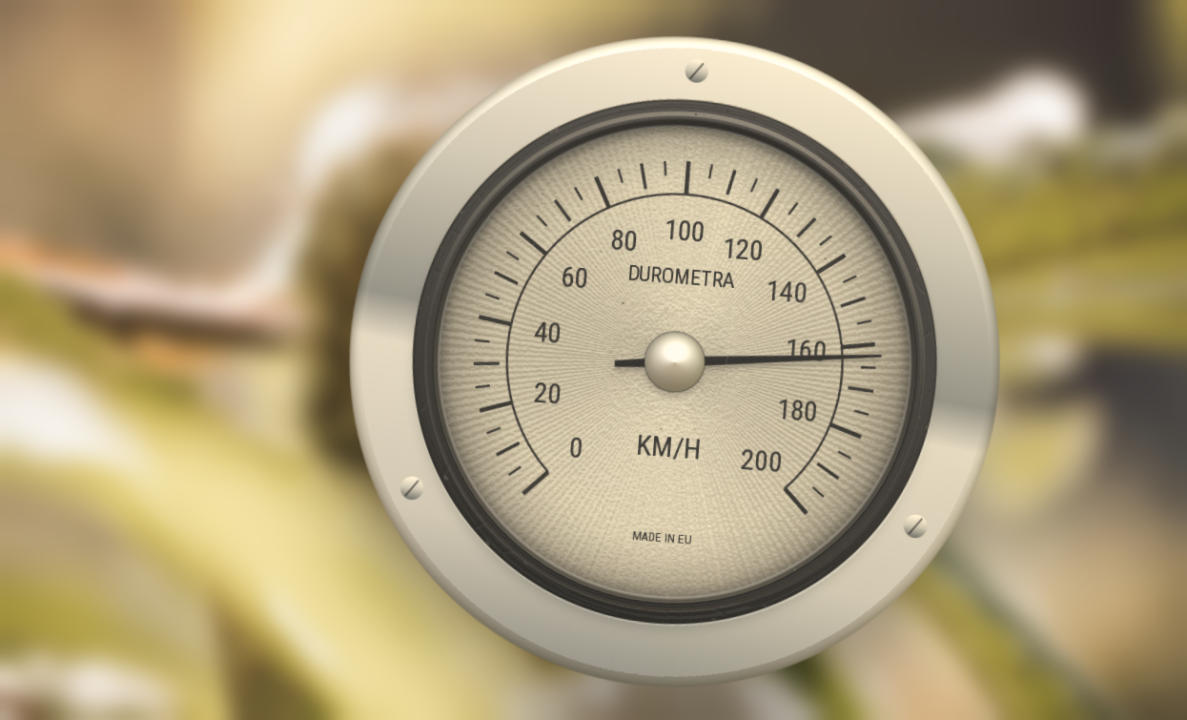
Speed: 162.5,km/h
